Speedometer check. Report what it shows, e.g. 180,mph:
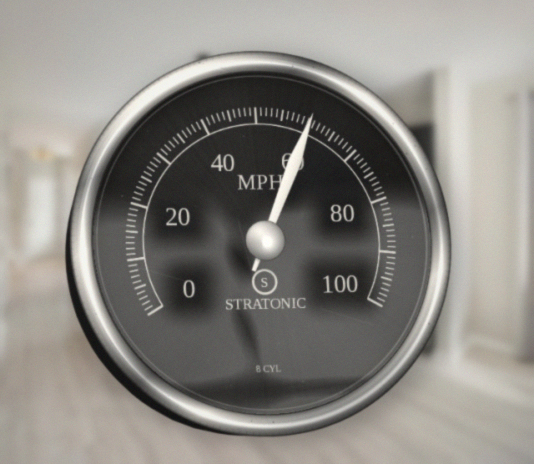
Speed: 60,mph
